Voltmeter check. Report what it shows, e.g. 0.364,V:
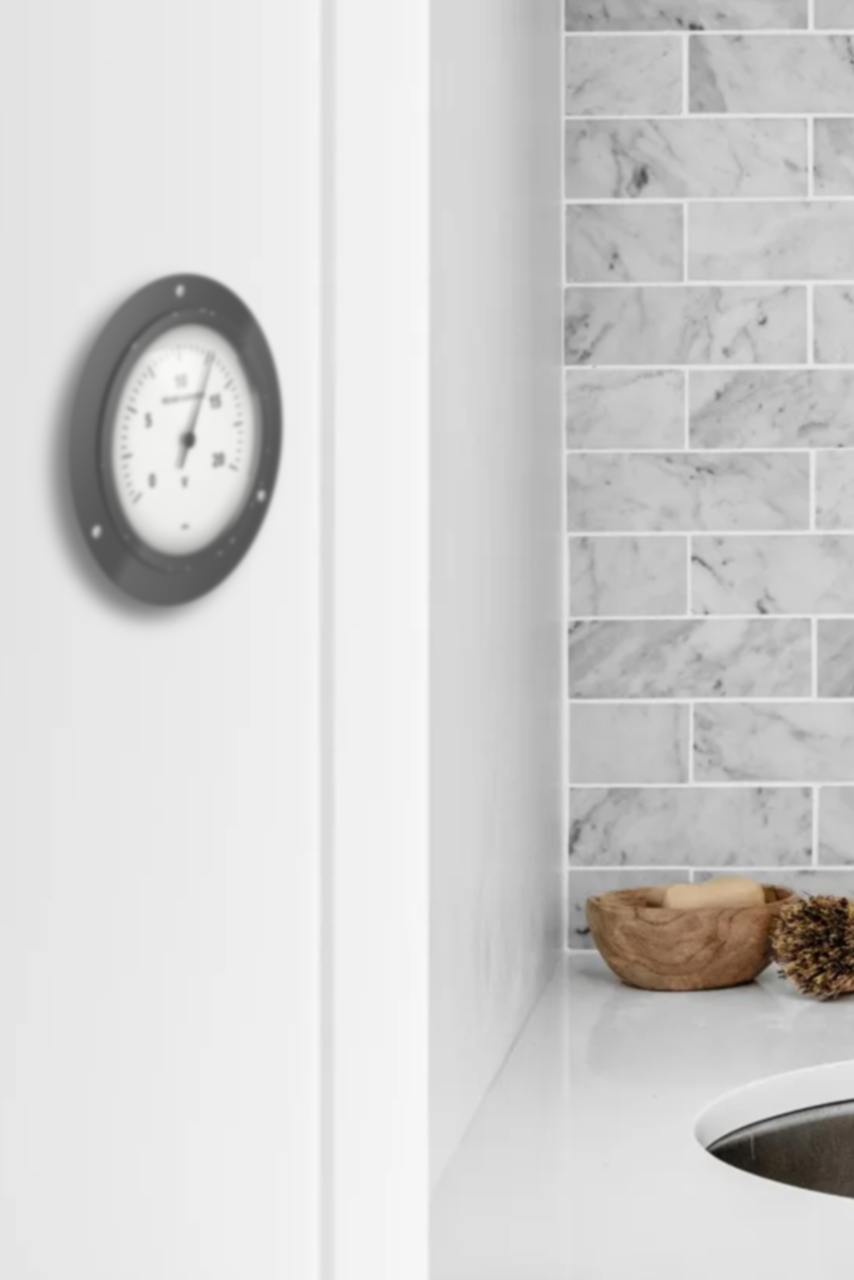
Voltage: 12.5,V
